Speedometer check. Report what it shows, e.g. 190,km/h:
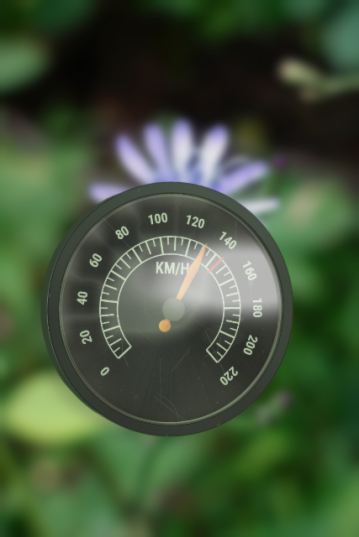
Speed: 130,km/h
